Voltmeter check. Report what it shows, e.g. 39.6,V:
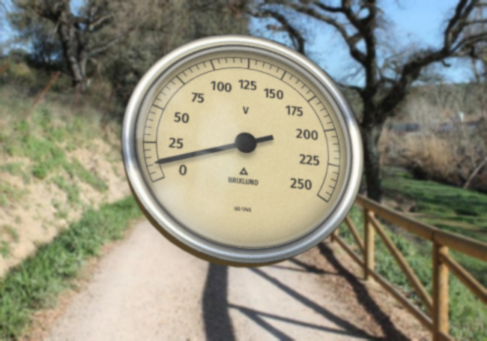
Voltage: 10,V
